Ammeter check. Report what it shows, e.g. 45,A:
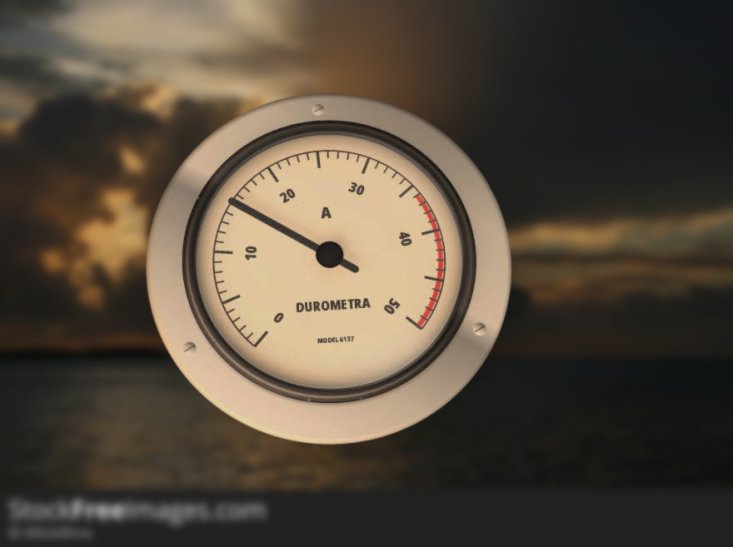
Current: 15,A
